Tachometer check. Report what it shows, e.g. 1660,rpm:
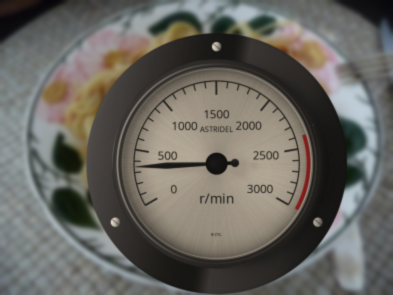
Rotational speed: 350,rpm
